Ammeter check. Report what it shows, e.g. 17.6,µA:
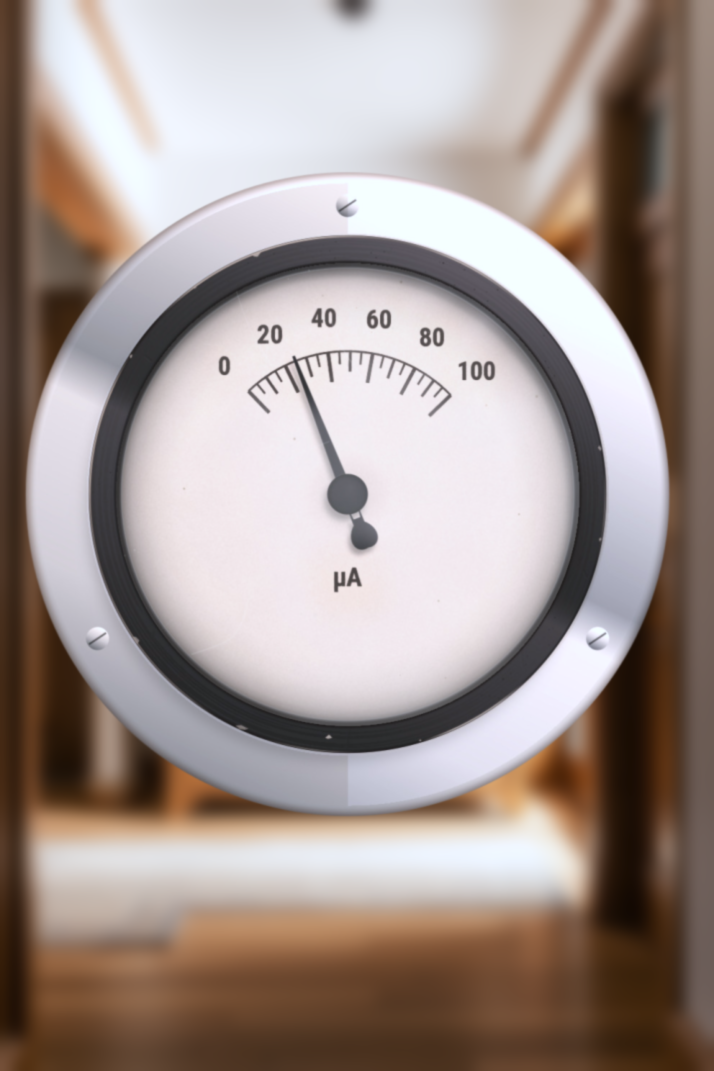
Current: 25,µA
